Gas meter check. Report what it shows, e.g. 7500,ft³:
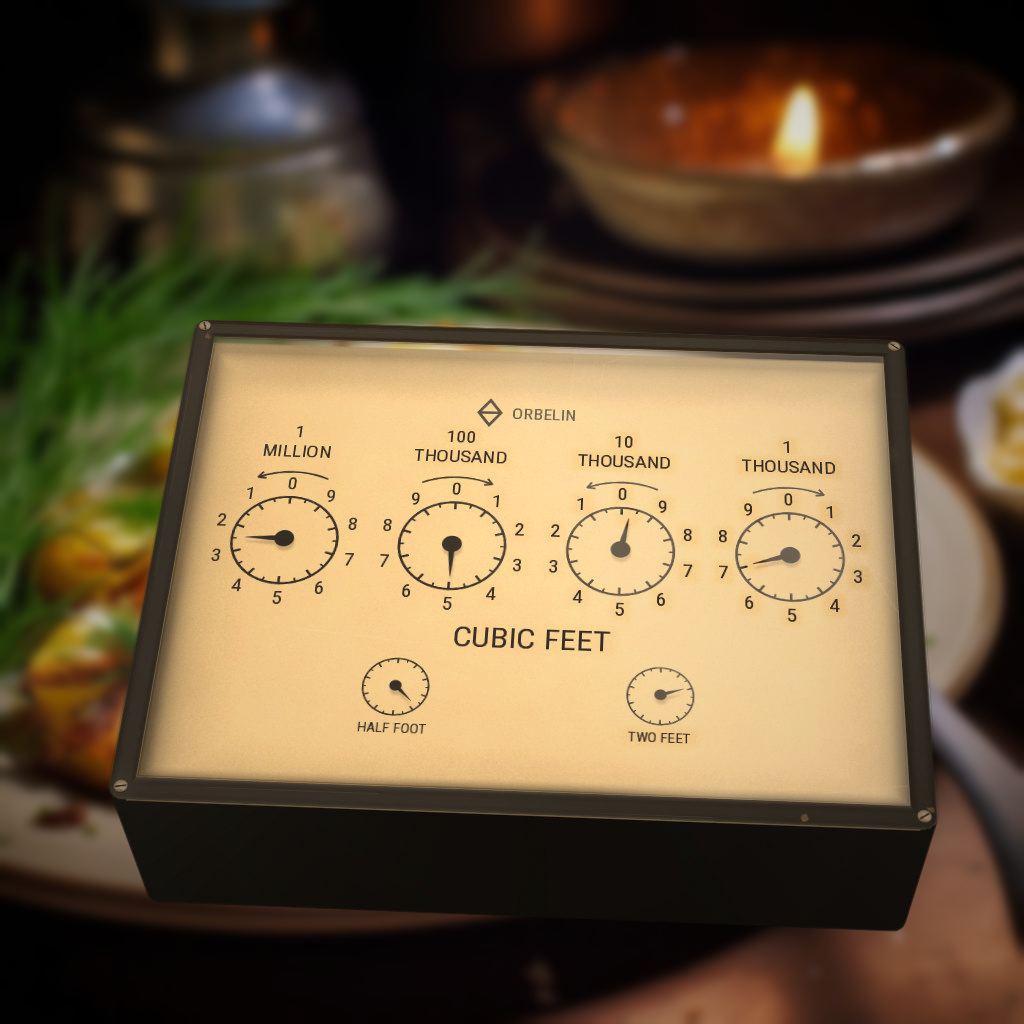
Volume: 249700,ft³
